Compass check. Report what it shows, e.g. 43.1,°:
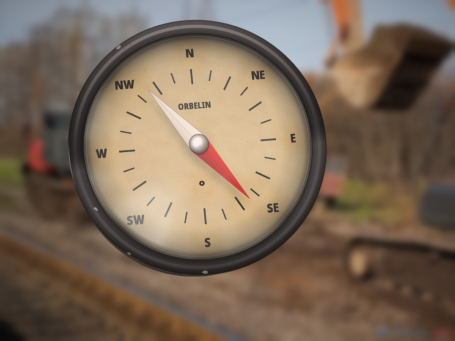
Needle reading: 142.5,°
